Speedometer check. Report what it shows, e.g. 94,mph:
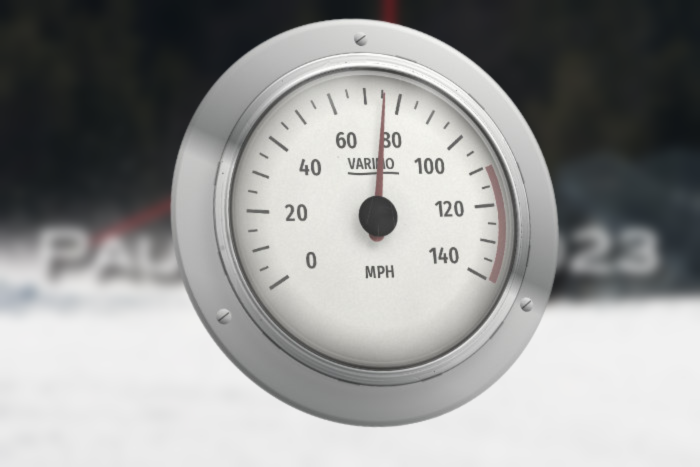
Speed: 75,mph
